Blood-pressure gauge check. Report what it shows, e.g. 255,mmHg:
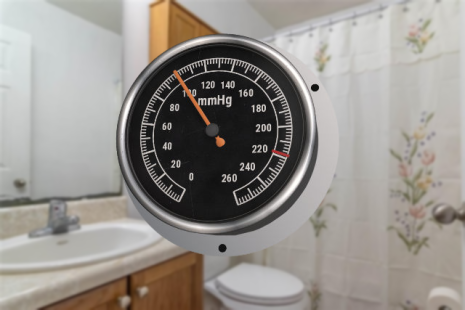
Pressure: 100,mmHg
